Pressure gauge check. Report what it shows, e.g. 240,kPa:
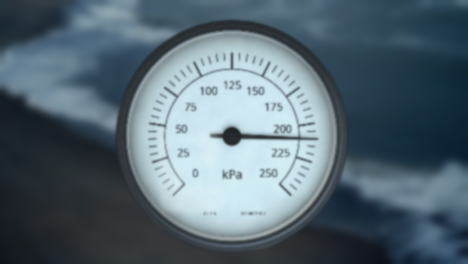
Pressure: 210,kPa
